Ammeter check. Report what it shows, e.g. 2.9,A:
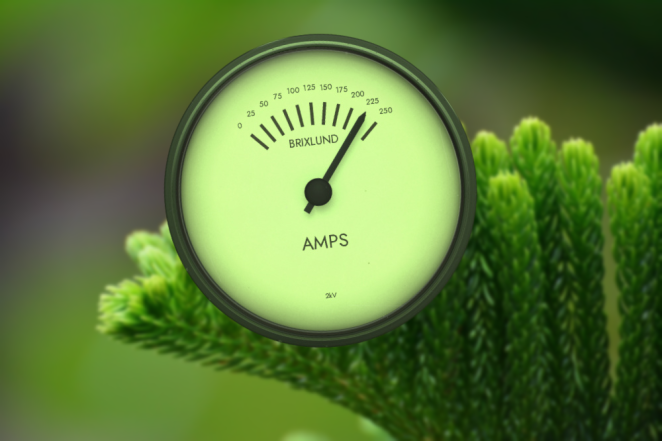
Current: 225,A
